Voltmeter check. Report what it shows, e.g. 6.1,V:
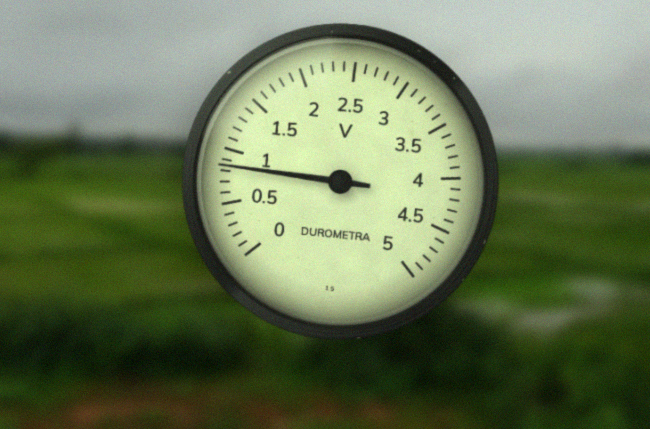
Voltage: 0.85,V
